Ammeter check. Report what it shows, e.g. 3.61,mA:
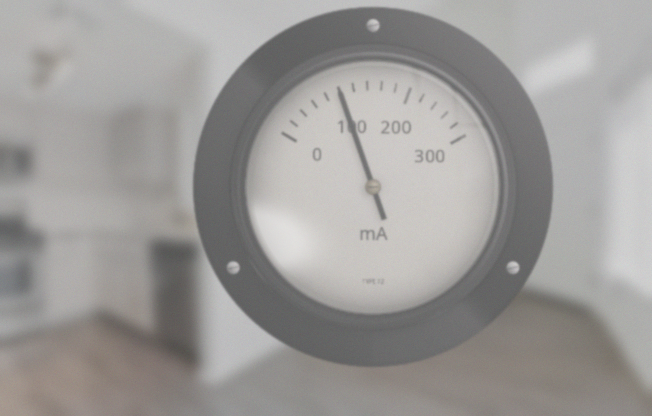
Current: 100,mA
